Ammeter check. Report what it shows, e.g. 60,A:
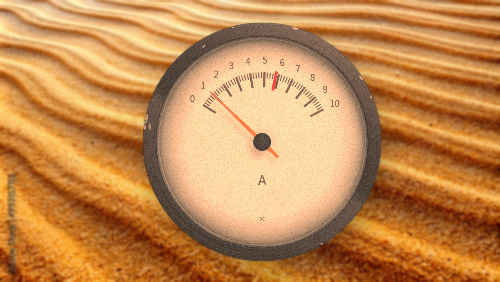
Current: 1,A
